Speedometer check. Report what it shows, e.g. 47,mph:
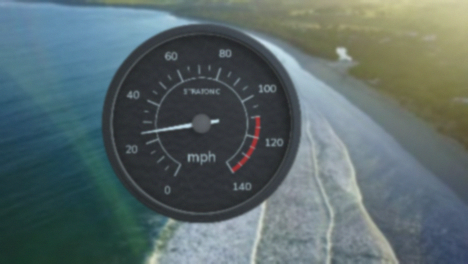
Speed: 25,mph
